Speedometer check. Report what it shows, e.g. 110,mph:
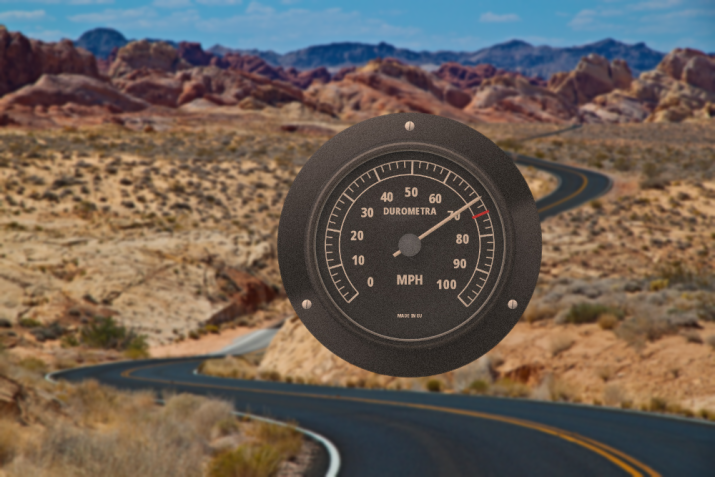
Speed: 70,mph
